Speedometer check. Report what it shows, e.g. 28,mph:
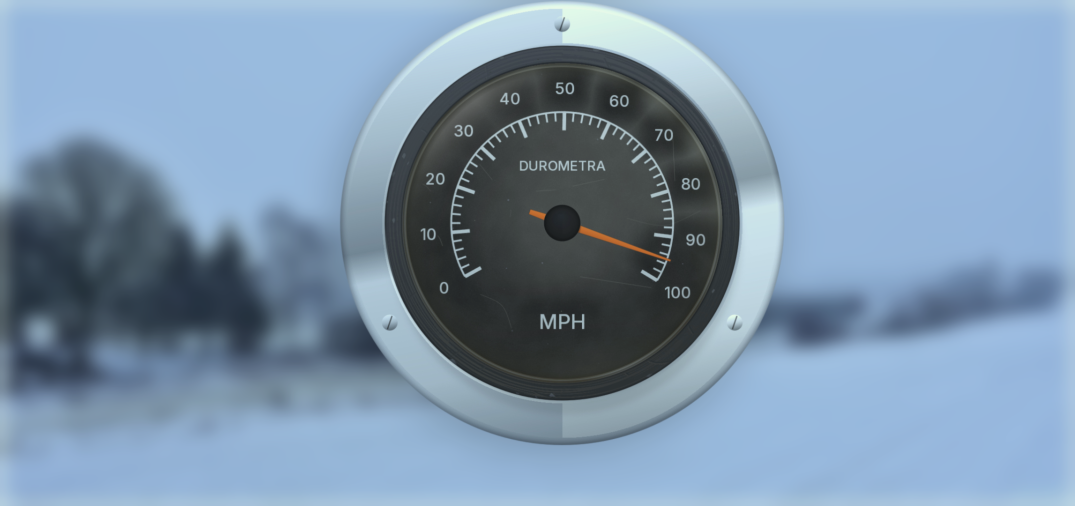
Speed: 95,mph
